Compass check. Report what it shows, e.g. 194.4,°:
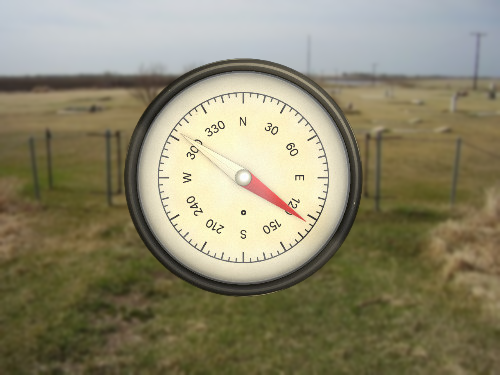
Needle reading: 125,°
